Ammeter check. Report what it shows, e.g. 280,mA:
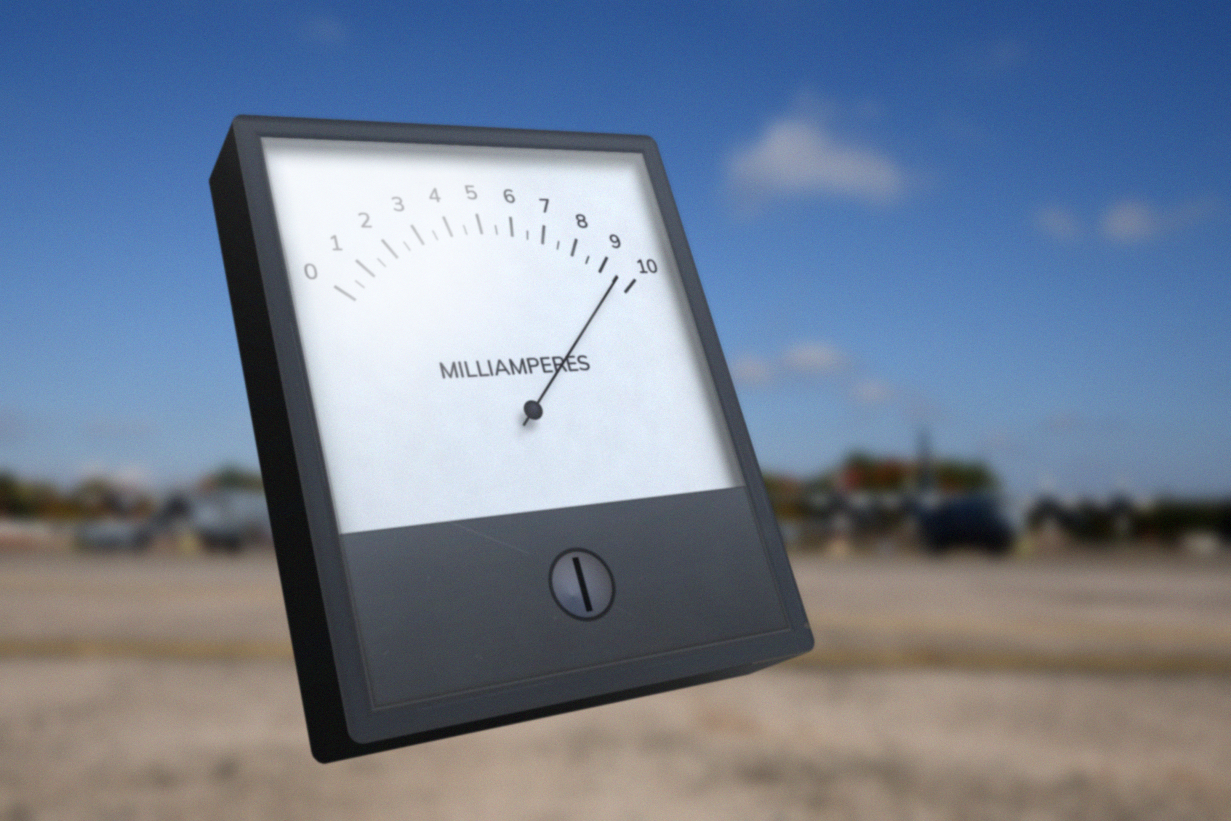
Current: 9.5,mA
